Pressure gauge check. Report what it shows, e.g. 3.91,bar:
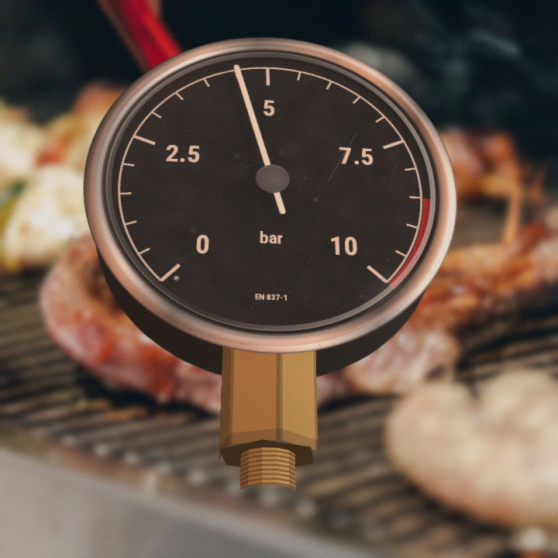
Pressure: 4.5,bar
